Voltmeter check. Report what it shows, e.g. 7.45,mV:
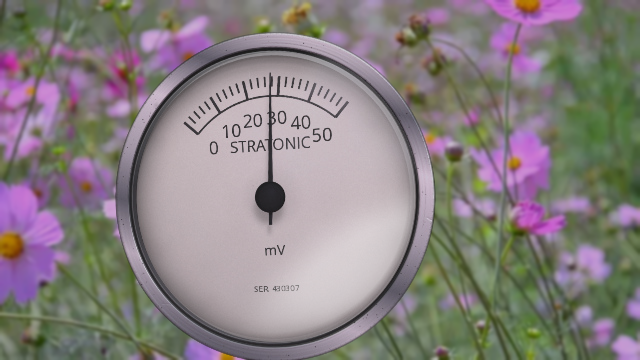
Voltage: 28,mV
